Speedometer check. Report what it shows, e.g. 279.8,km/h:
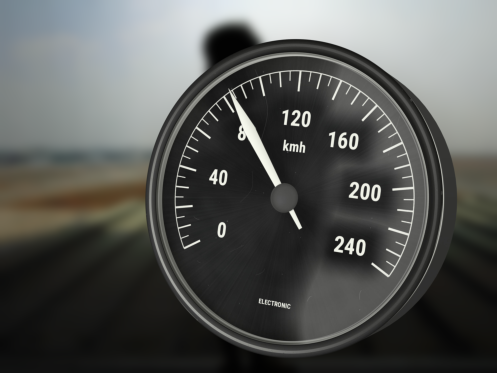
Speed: 85,km/h
